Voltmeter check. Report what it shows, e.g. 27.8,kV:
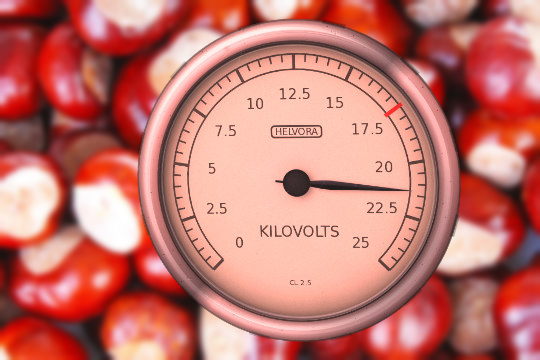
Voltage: 21.25,kV
